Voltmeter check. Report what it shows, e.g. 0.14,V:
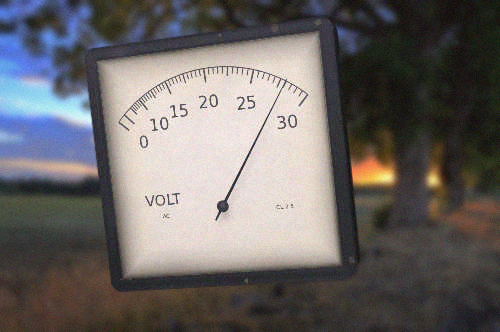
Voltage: 28,V
